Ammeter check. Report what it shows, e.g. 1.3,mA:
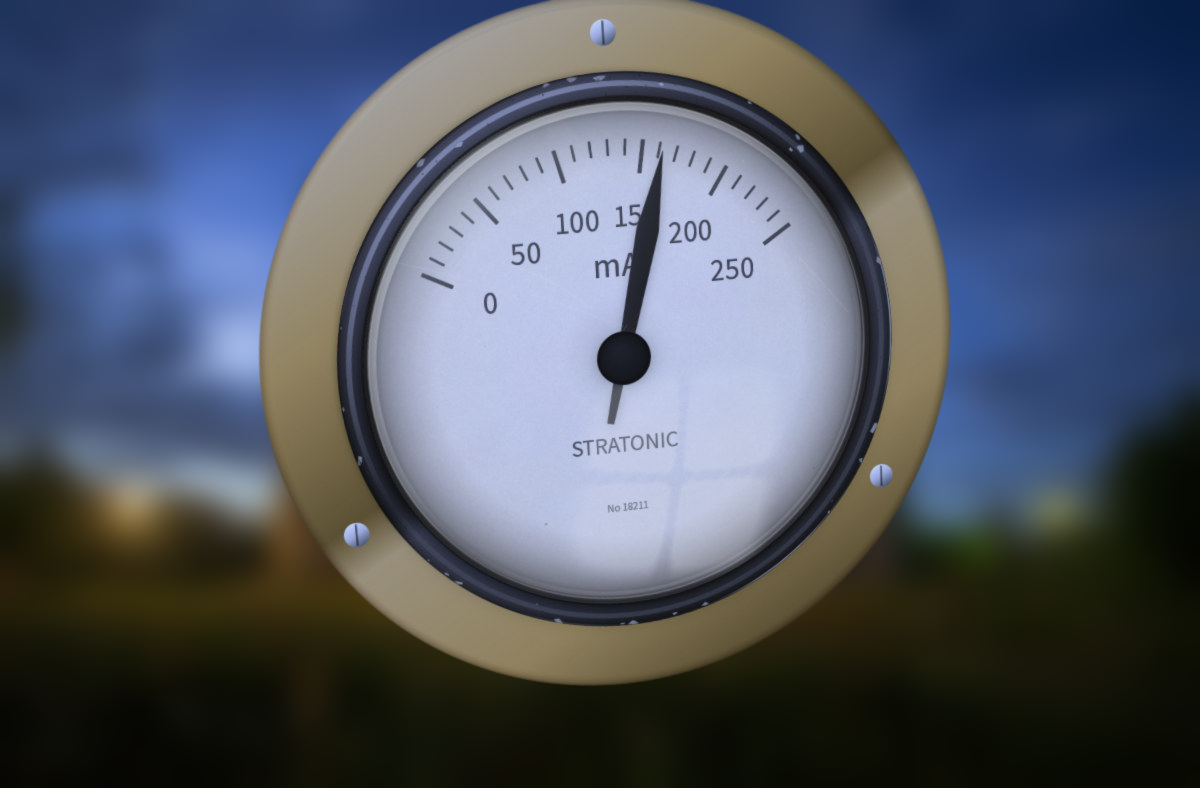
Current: 160,mA
